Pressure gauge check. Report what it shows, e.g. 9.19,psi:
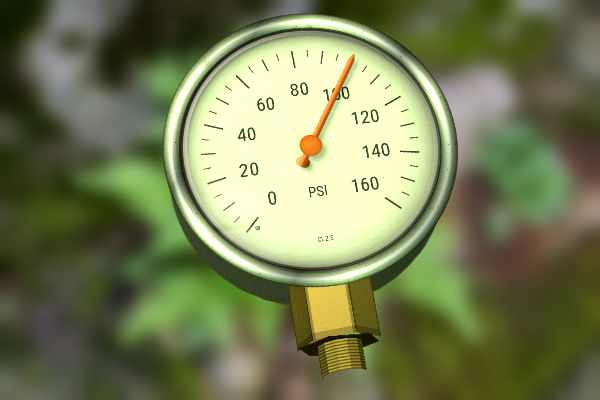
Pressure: 100,psi
